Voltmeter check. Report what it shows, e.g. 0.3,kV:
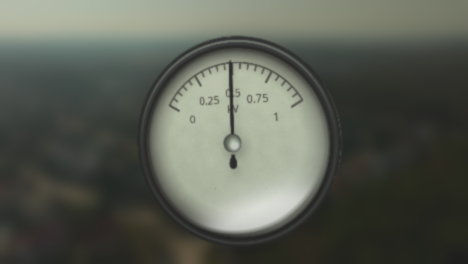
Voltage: 0.5,kV
